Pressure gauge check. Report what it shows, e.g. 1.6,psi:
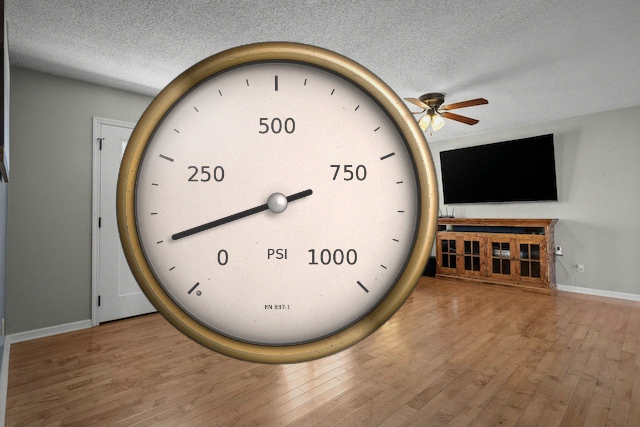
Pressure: 100,psi
